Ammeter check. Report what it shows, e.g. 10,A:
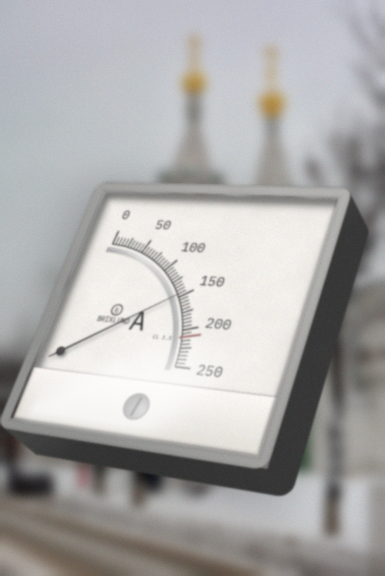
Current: 150,A
